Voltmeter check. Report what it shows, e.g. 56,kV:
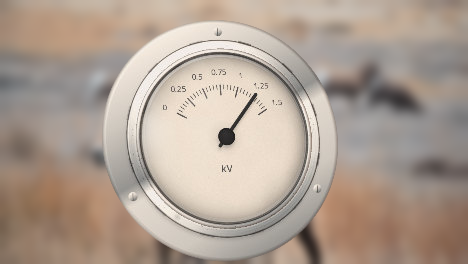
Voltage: 1.25,kV
